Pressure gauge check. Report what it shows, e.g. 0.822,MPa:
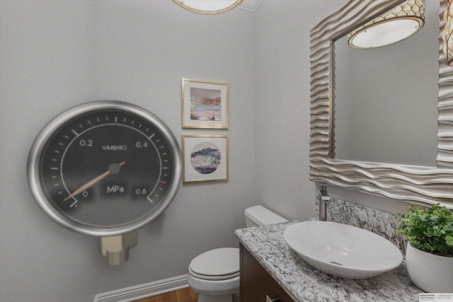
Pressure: 0.02,MPa
